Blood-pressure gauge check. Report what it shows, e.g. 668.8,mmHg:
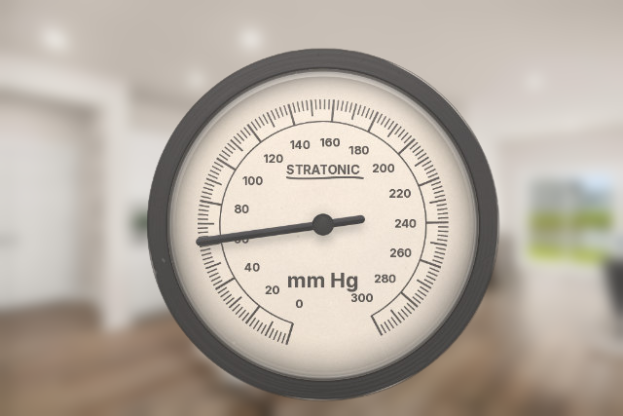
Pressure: 62,mmHg
